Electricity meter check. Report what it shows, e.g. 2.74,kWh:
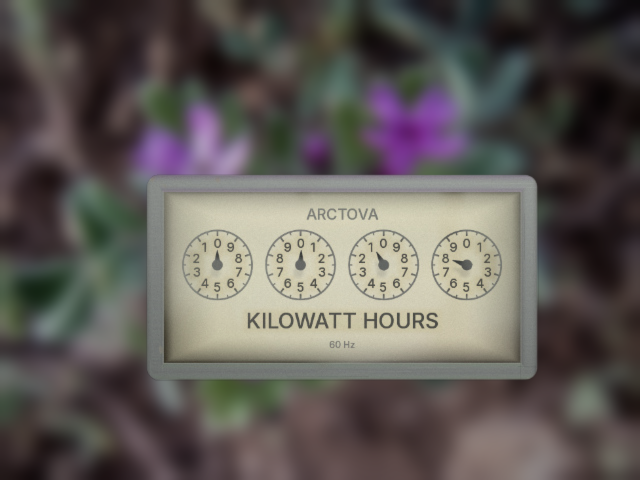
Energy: 8,kWh
